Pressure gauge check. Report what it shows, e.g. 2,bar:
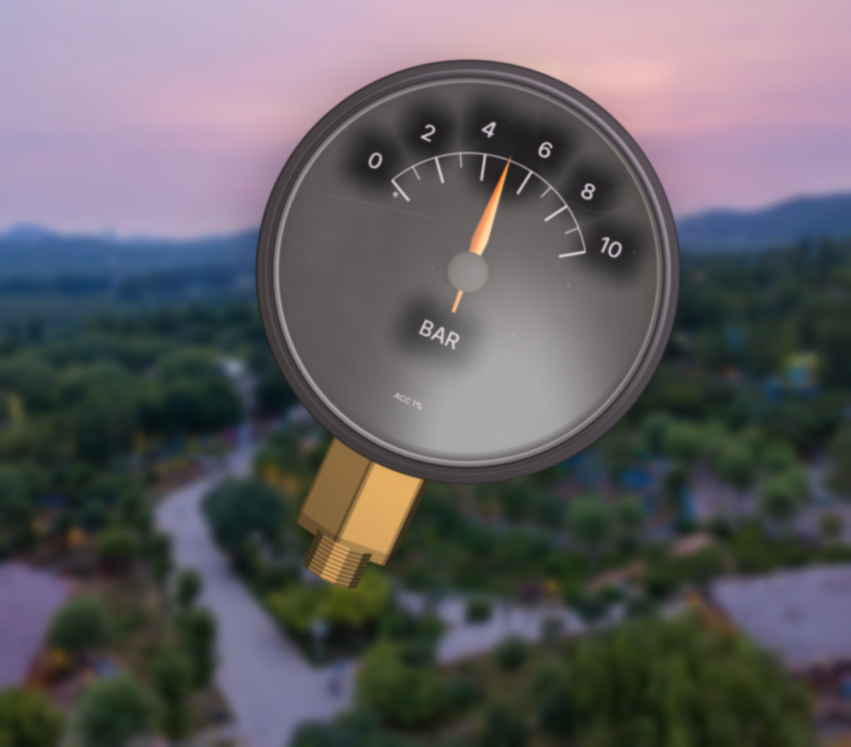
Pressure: 5,bar
